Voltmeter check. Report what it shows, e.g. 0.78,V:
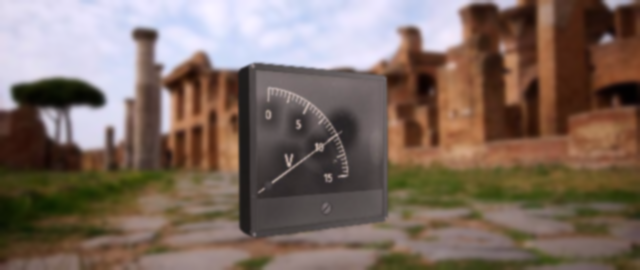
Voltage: 10,V
